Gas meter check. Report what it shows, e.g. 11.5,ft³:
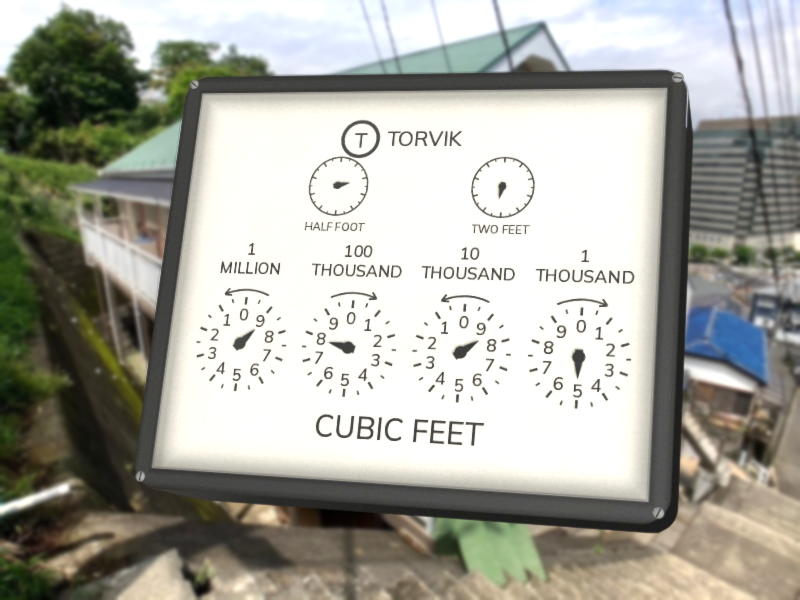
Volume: 878500,ft³
